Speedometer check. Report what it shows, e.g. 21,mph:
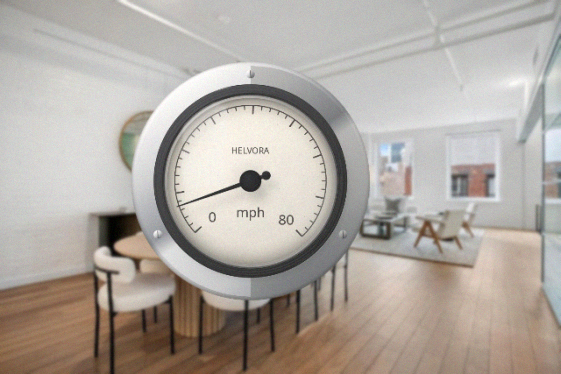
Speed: 7,mph
